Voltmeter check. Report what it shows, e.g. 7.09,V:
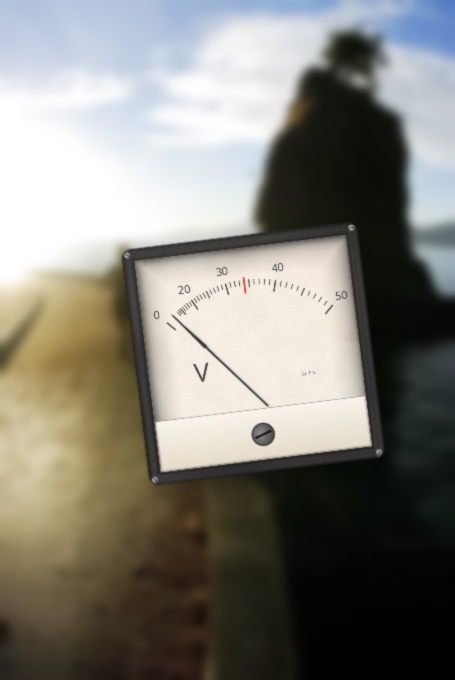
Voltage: 10,V
